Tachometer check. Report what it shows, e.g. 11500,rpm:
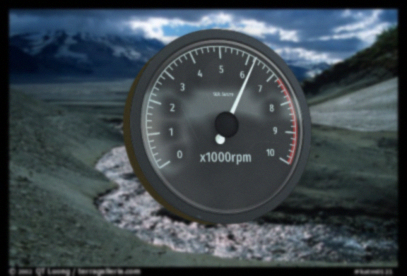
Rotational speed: 6200,rpm
